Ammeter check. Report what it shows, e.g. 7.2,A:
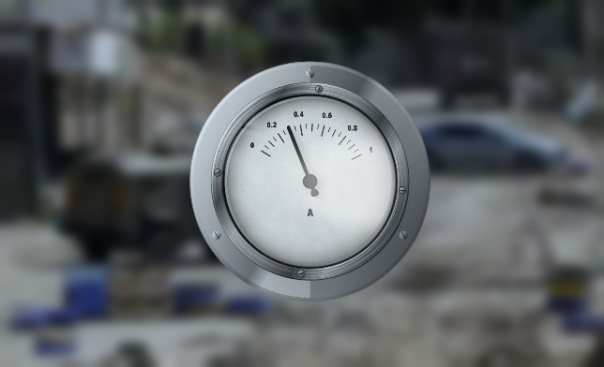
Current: 0.3,A
